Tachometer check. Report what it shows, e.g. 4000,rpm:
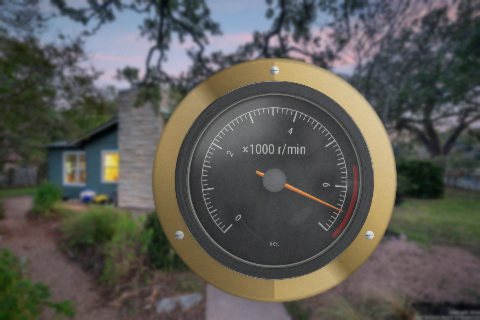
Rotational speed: 6500,rpm
